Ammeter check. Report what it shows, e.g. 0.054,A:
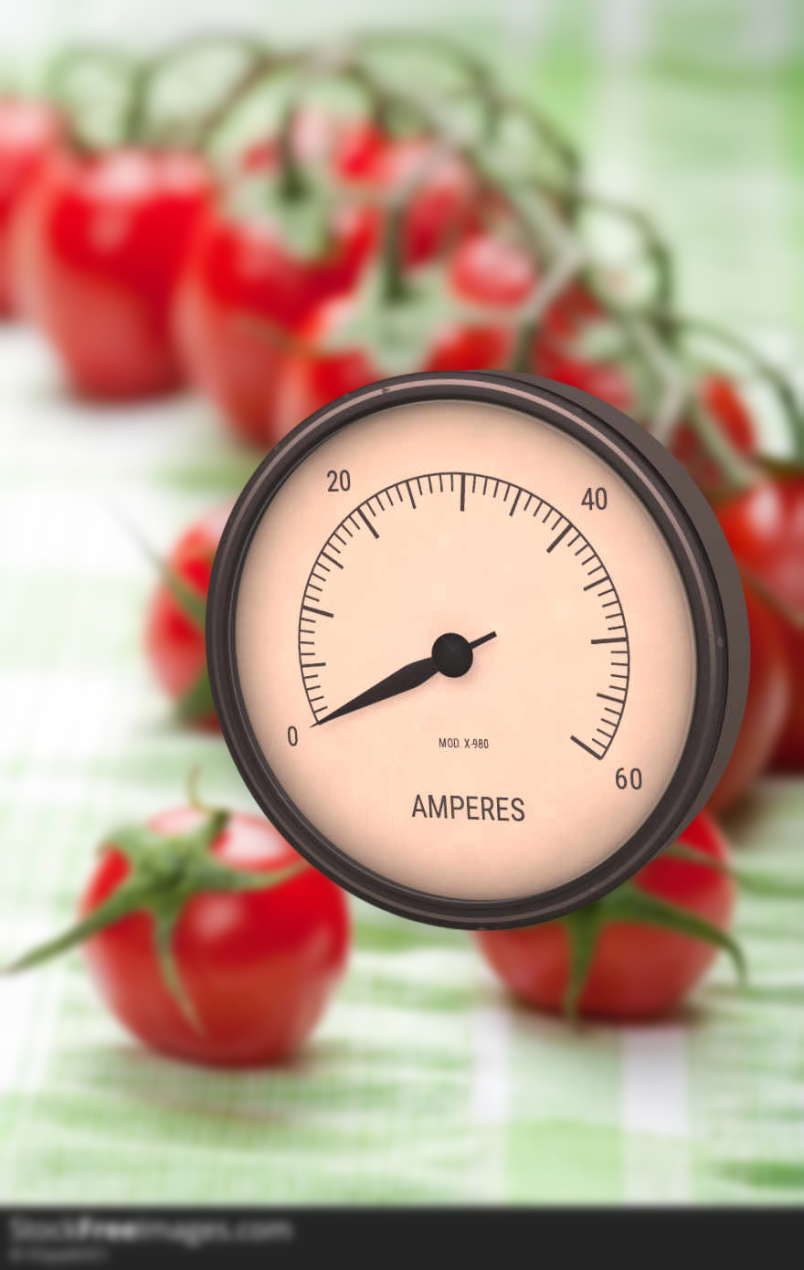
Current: 0,A
